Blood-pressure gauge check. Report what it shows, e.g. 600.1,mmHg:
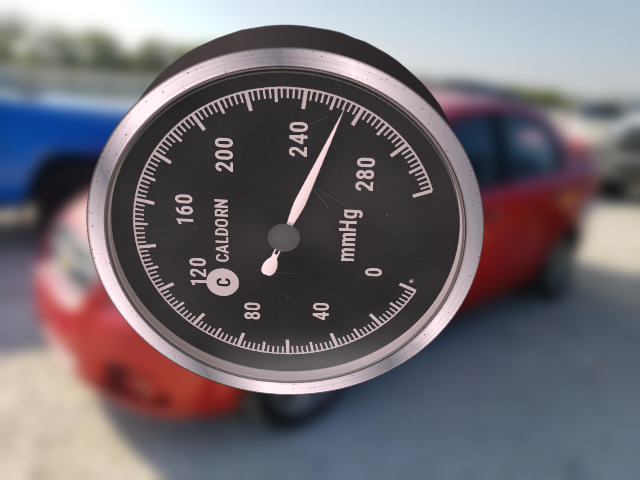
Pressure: 254,mmHg
